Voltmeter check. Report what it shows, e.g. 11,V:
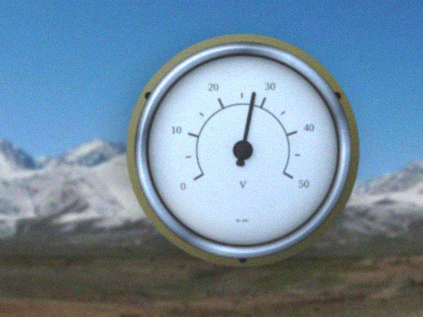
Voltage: 27.5,V
